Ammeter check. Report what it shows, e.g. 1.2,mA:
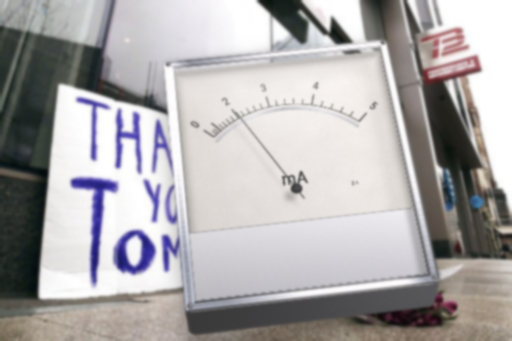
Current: 2,mA
